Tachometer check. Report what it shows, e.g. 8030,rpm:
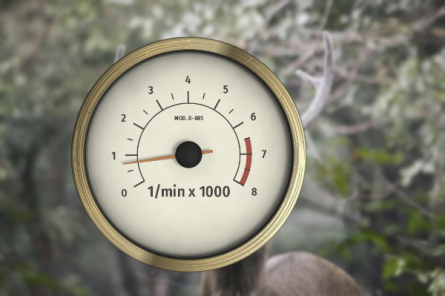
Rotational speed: 750,rpm
